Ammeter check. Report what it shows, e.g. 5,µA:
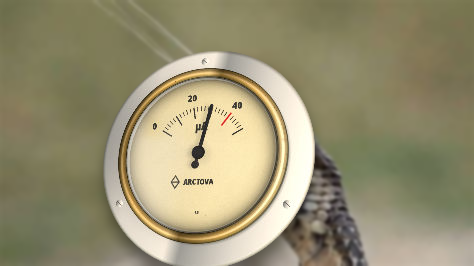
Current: 30,µA
